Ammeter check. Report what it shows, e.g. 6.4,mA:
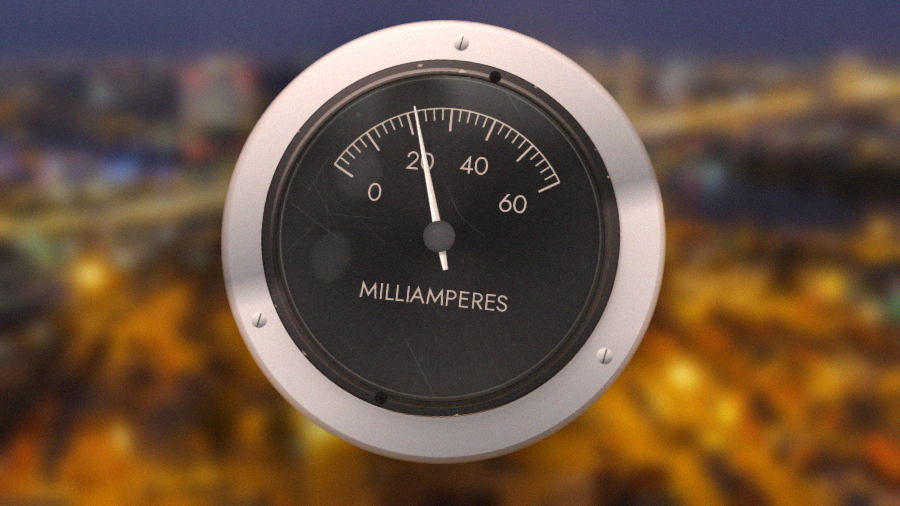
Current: 22,mA
